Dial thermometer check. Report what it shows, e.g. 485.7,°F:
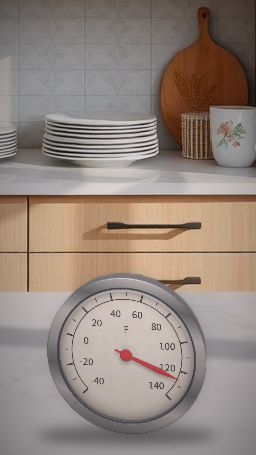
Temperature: 125,°F
